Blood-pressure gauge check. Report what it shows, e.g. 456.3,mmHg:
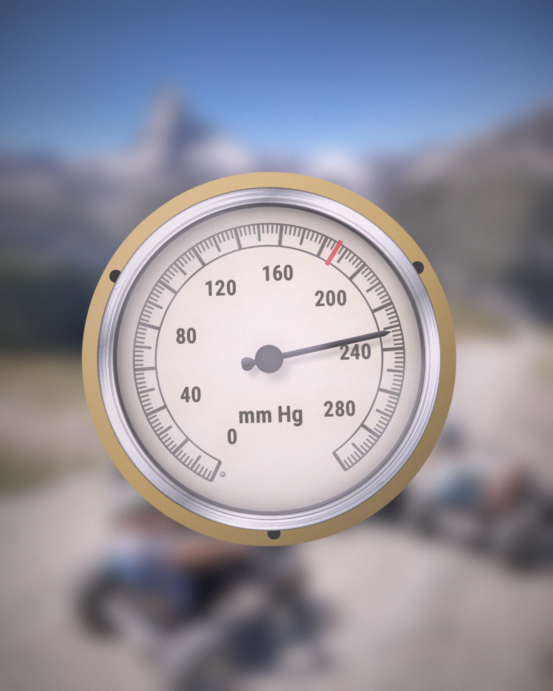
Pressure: 232,mmHg
